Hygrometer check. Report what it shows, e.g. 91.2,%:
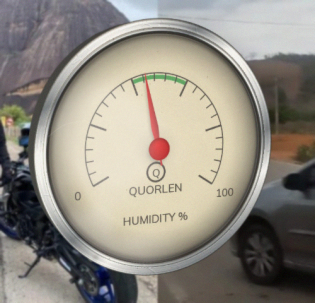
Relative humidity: 44,%
